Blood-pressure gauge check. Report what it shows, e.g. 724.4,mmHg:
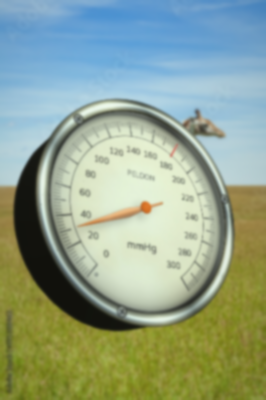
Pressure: 30,mmHg
